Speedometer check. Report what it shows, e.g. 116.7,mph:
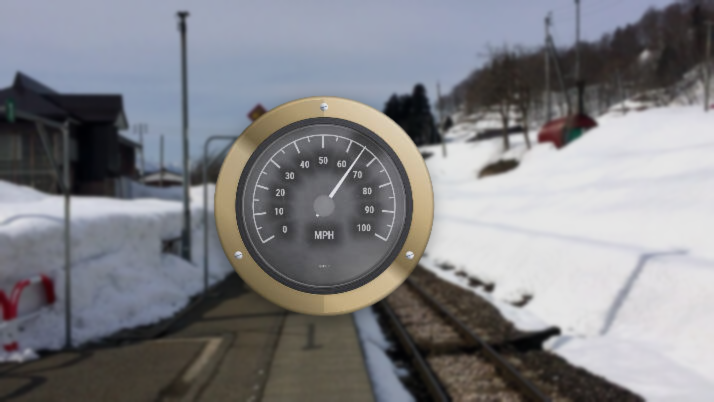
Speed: 65,mph
